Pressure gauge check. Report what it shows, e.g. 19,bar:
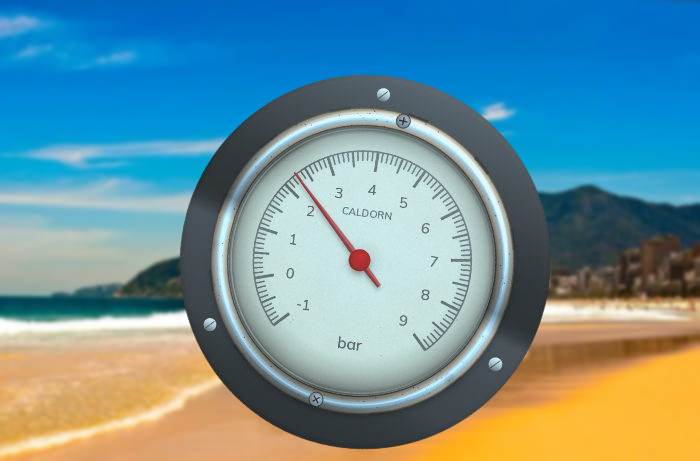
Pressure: 2.3,bar
